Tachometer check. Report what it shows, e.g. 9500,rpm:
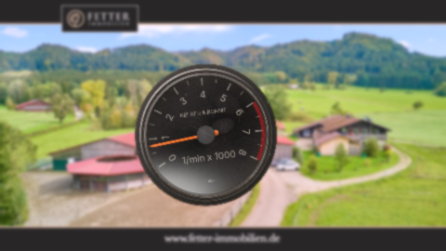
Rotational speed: 750,rpm
